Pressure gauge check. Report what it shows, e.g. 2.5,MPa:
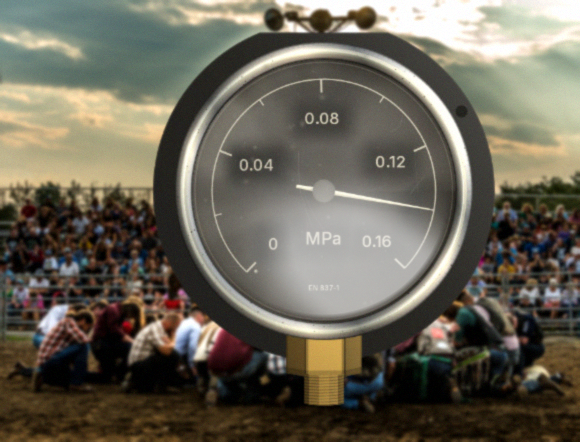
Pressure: 0.14,MPa
